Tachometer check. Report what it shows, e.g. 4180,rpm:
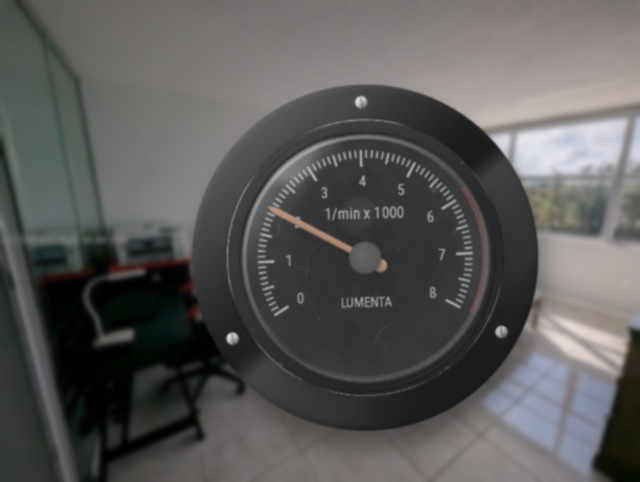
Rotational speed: 2000,rpm
